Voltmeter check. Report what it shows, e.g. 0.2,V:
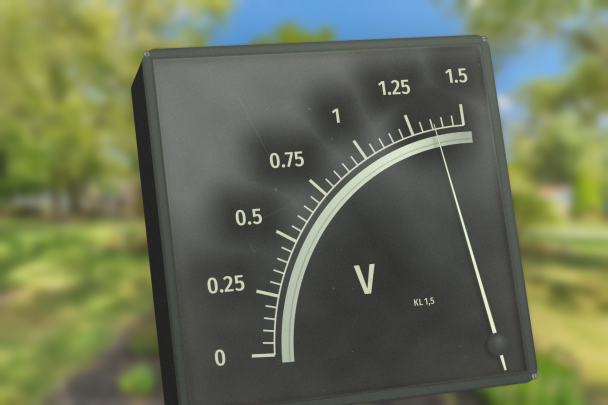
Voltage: 1.35,V
